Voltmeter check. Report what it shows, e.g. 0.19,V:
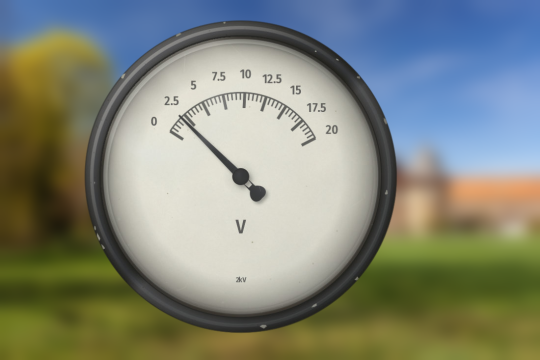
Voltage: 2,V
